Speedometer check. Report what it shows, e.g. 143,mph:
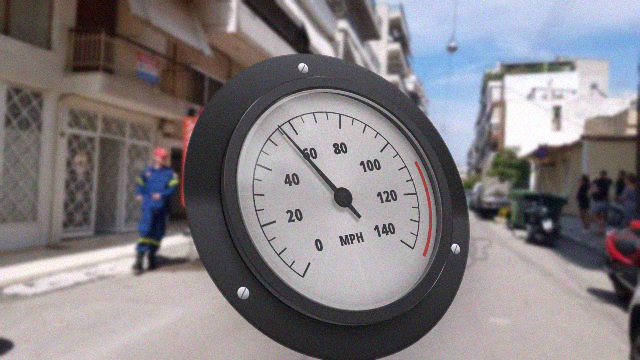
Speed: 55,mph
